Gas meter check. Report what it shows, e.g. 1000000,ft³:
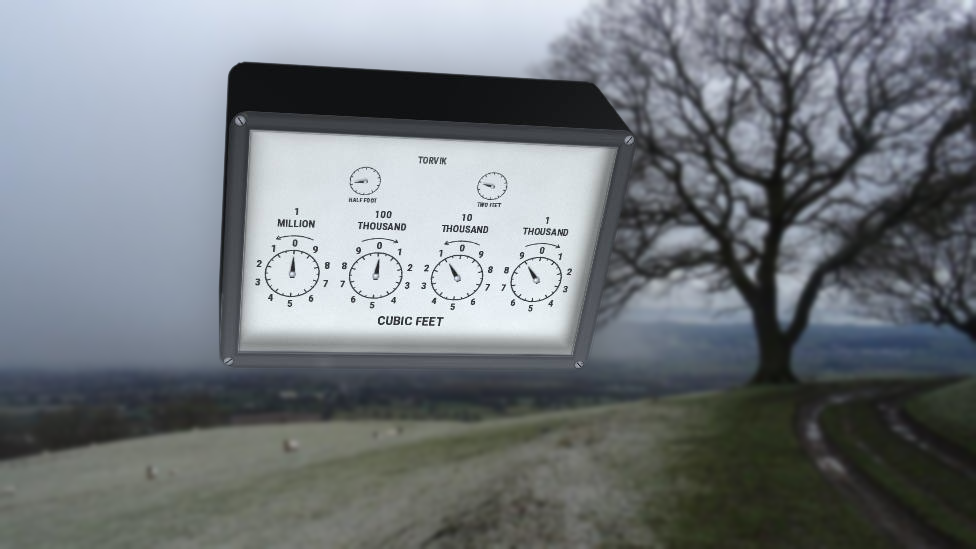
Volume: 900,ft³
